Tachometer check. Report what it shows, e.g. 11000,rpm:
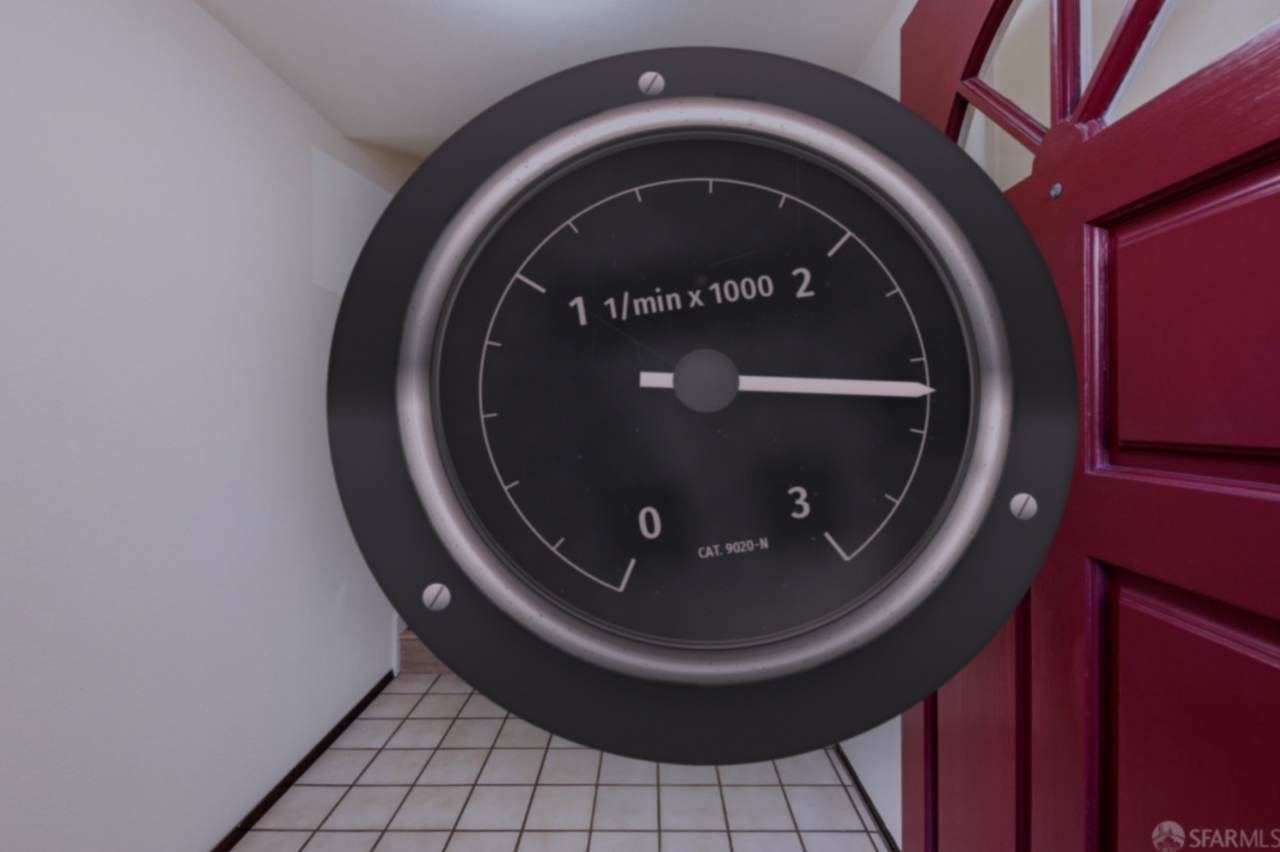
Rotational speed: 2500,rpm
